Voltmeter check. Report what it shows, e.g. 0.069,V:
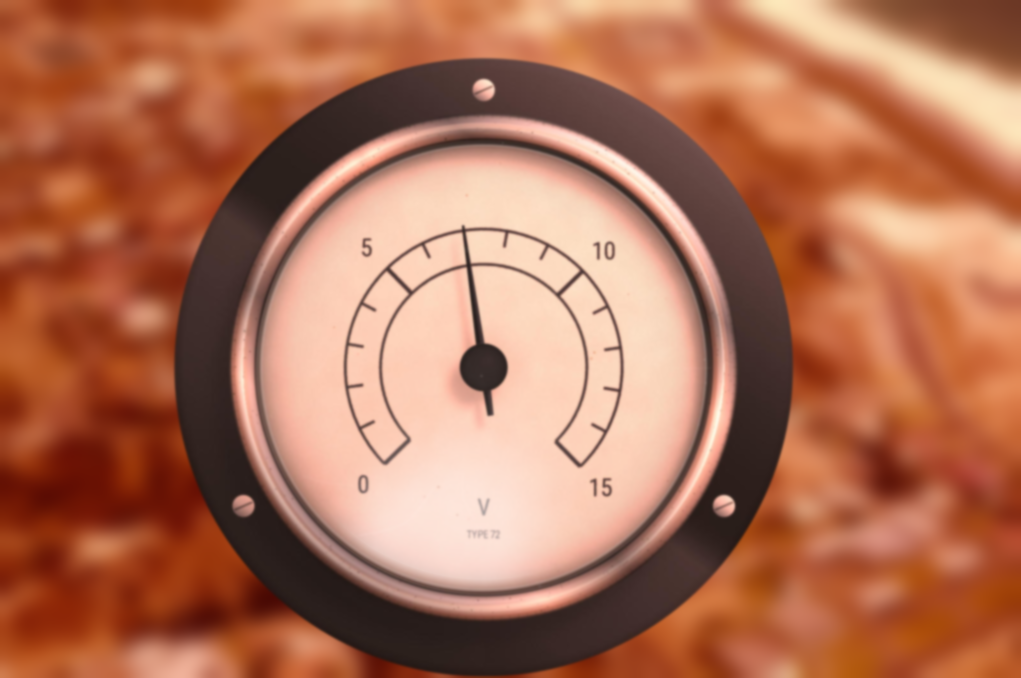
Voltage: 7,V
